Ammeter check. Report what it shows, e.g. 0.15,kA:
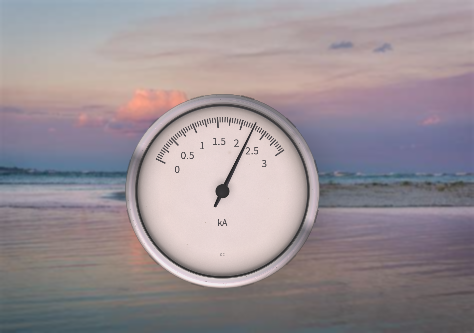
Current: 2.25,kA
